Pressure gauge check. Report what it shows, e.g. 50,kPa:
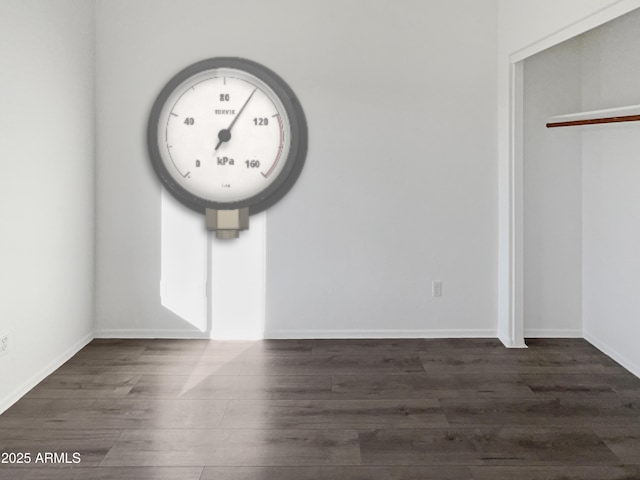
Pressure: 100,kPa
